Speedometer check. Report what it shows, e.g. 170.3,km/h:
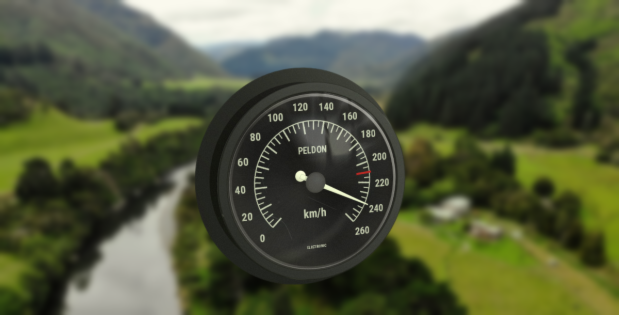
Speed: 240,km/h
